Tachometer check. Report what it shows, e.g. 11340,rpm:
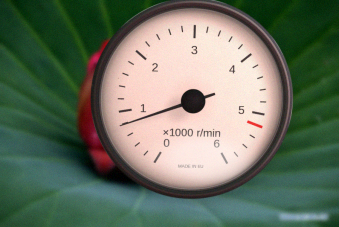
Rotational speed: 800,rpm
